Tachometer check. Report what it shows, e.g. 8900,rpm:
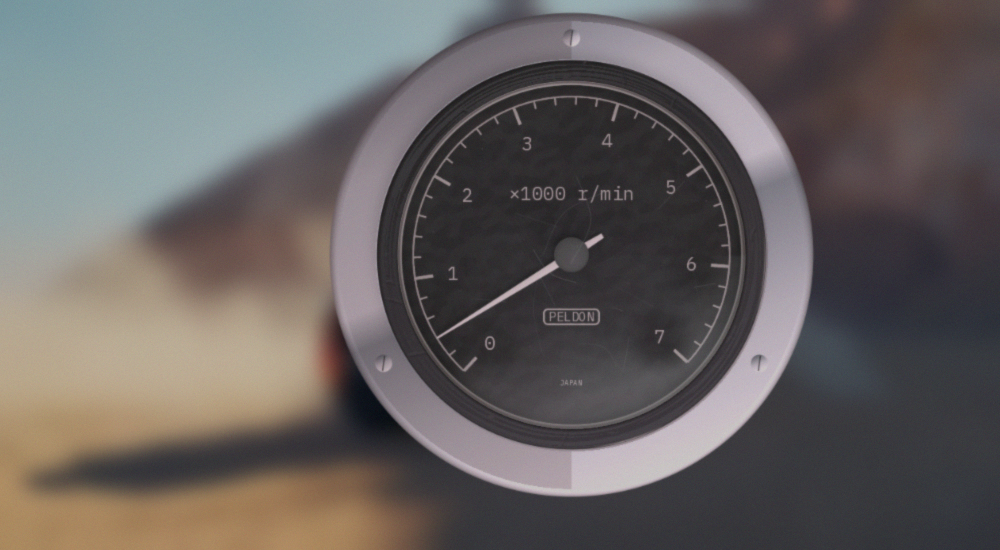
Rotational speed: 400,rpm
